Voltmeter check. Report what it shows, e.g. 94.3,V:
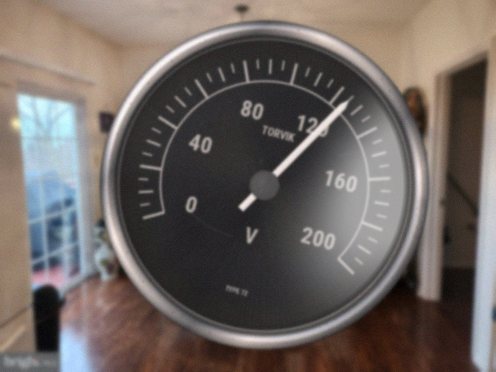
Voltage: 125,V
